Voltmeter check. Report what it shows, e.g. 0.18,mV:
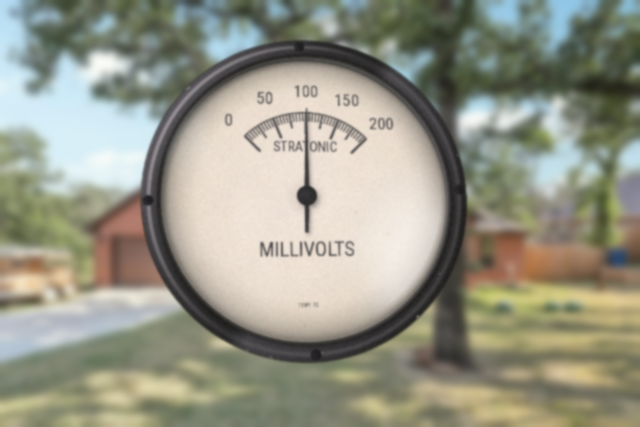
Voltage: 100,mV
